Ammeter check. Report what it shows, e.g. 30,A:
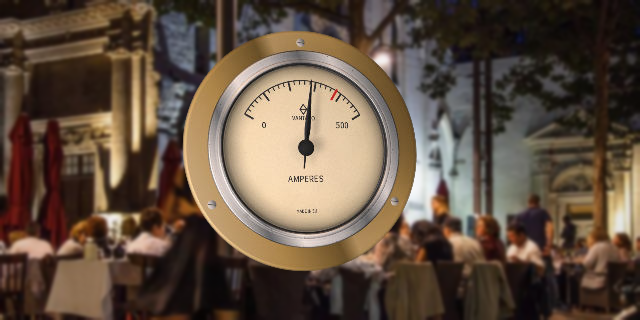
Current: 280,A
